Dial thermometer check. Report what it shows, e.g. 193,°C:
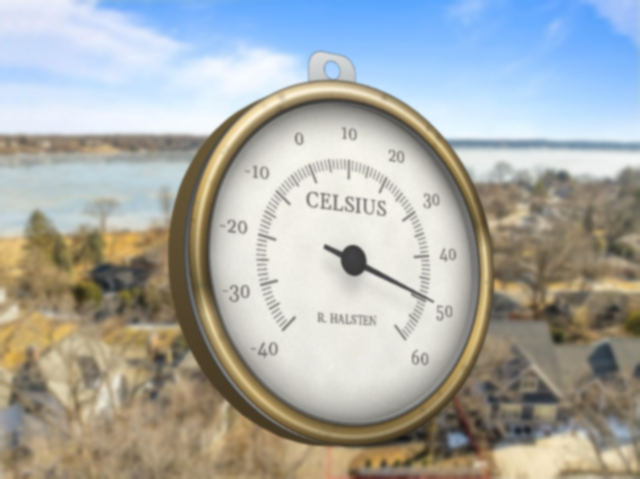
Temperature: 50,°C
